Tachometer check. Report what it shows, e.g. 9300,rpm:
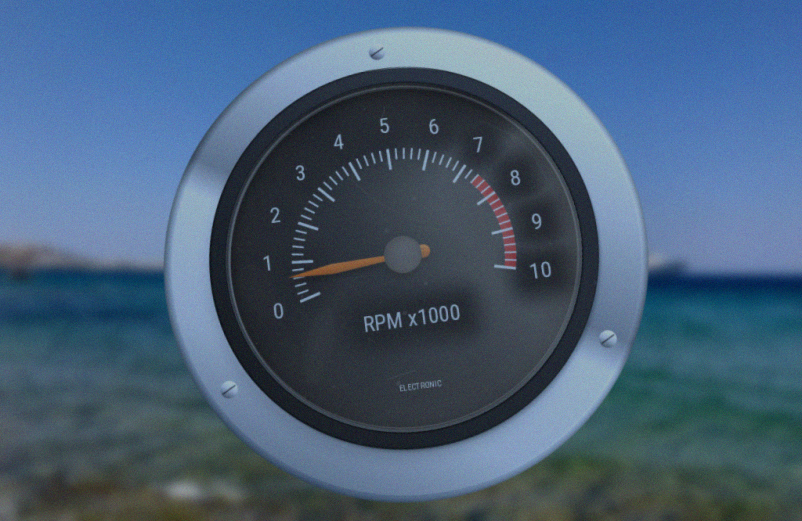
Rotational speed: 600,rpm
